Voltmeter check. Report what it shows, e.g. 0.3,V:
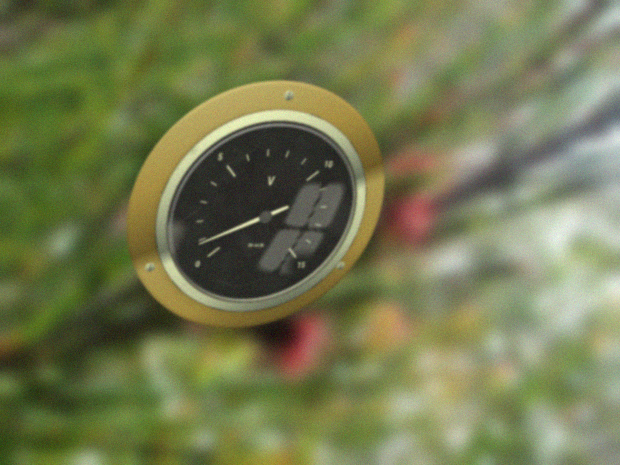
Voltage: 1,V
